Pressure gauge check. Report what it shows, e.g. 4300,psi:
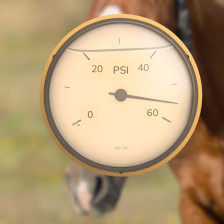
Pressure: 55,psi
